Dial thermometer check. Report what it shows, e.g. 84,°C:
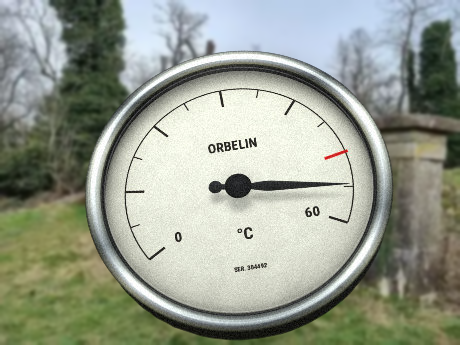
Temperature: 55,°C
